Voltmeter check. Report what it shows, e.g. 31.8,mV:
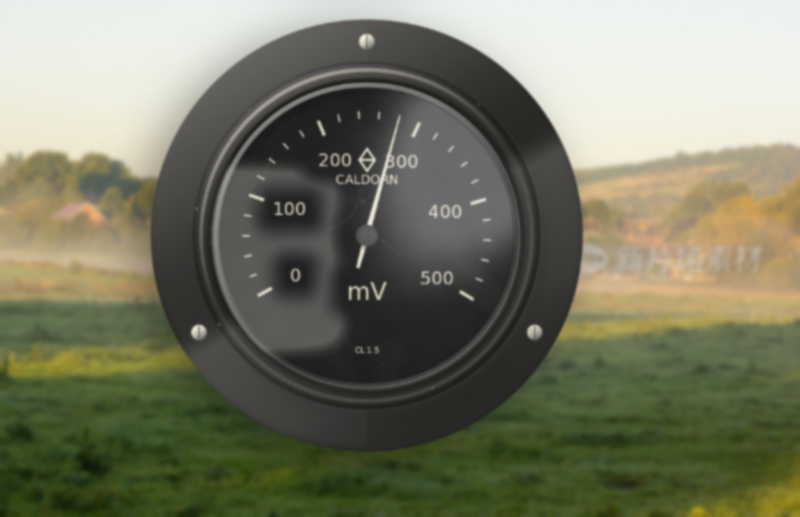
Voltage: 280,mV
